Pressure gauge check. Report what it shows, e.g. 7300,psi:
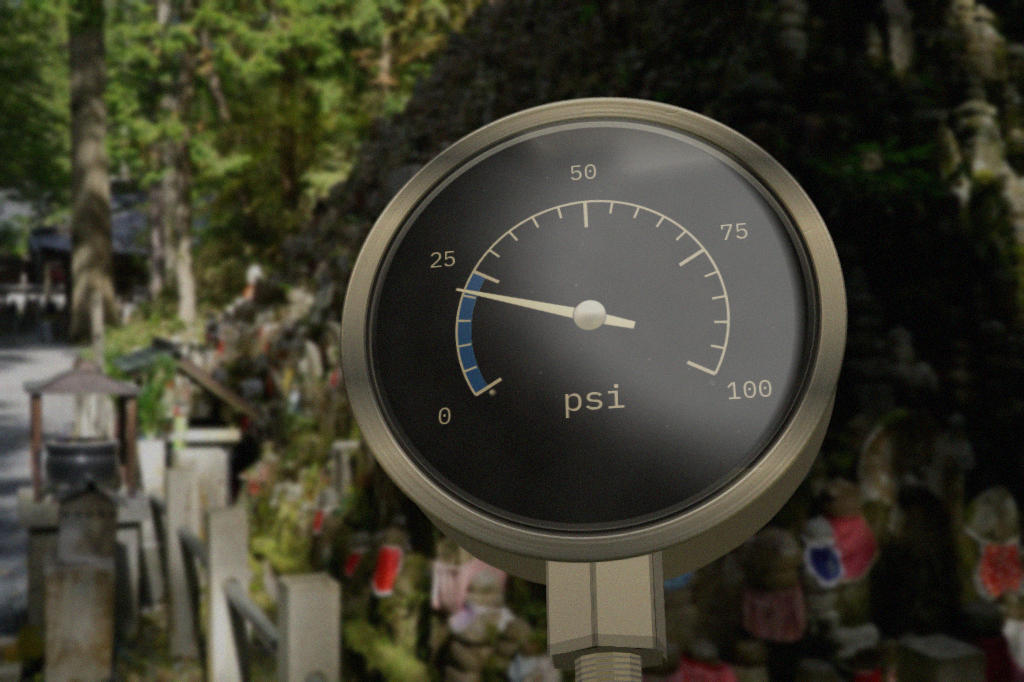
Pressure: 20,psi
